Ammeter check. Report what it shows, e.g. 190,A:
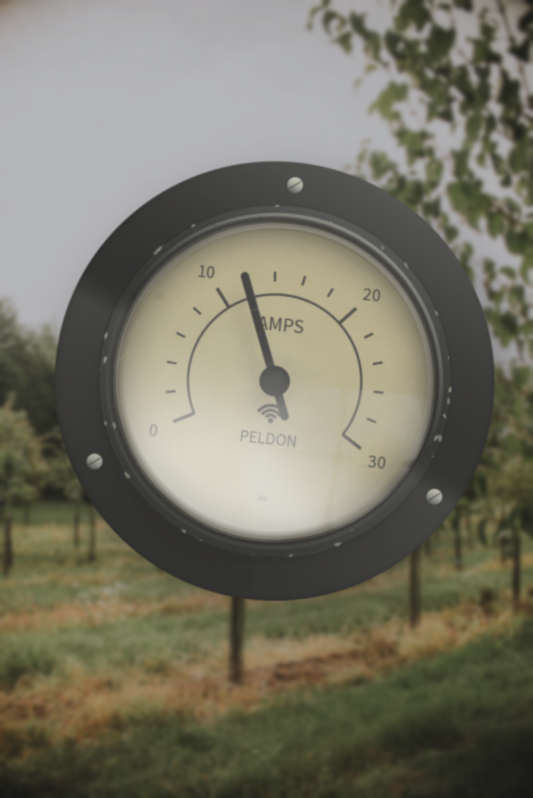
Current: 12,A
